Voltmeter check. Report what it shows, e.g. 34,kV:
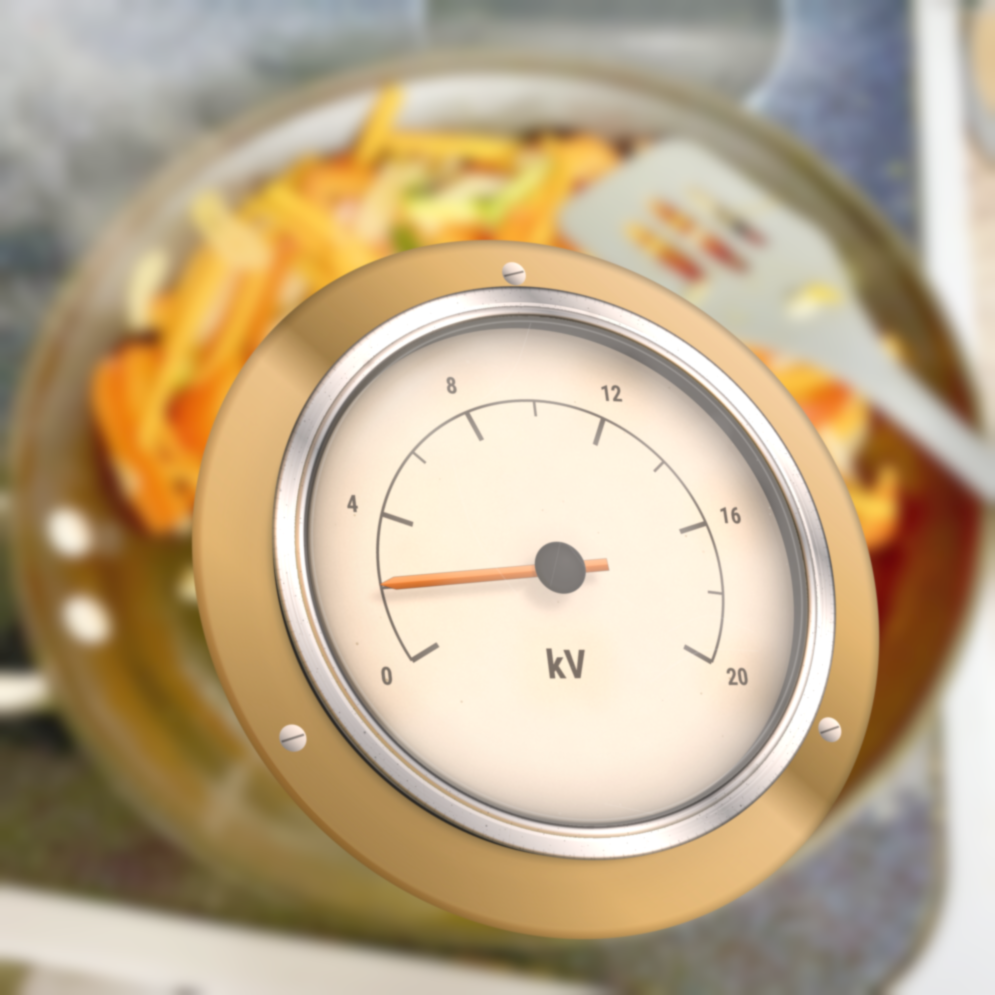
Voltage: 2,kV
